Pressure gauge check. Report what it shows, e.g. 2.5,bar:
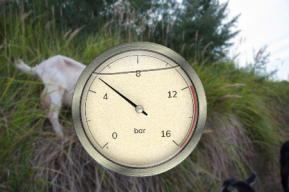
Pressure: 5,bar
